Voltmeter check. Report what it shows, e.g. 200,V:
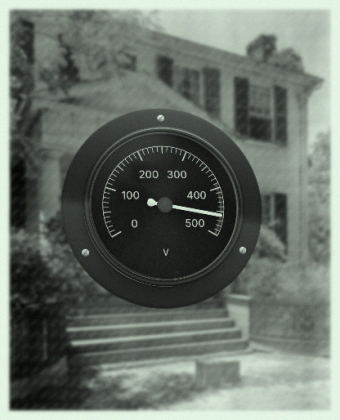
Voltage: 460,V
